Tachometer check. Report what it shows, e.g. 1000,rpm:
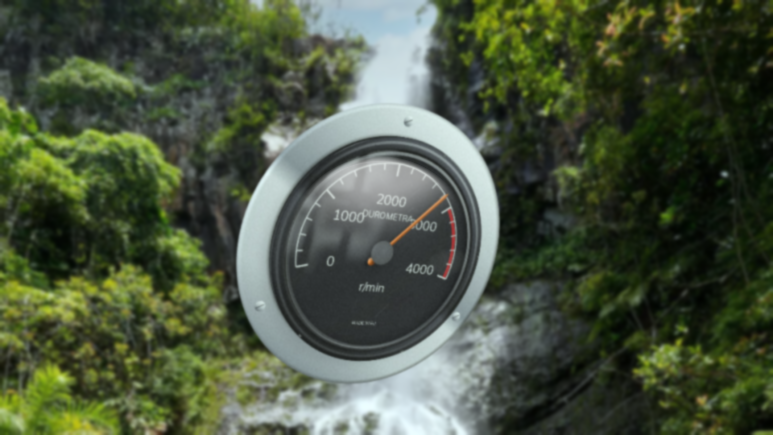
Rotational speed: 2800,rpm
